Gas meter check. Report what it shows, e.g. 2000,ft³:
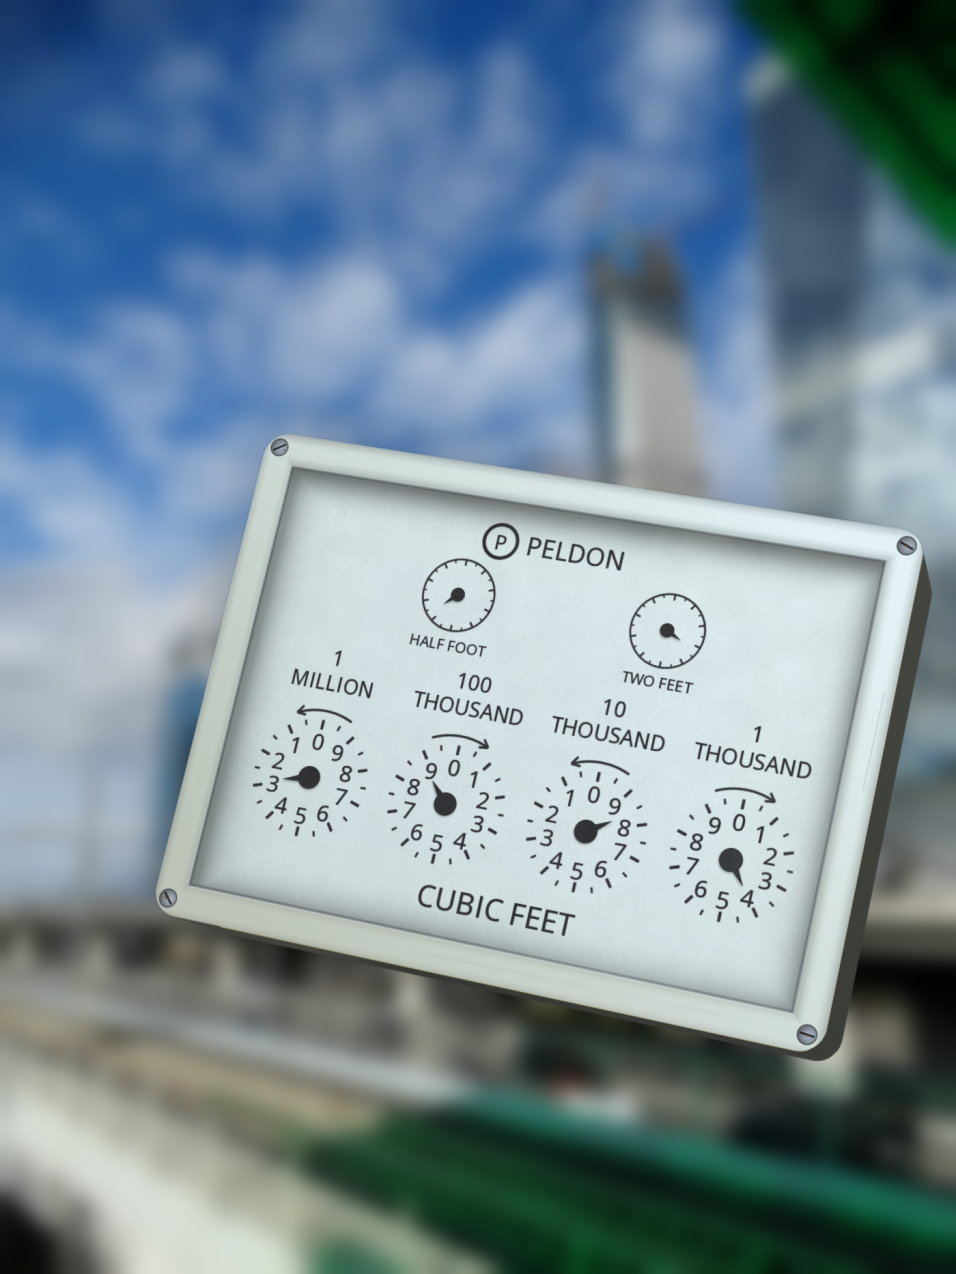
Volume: 288400,ft³
